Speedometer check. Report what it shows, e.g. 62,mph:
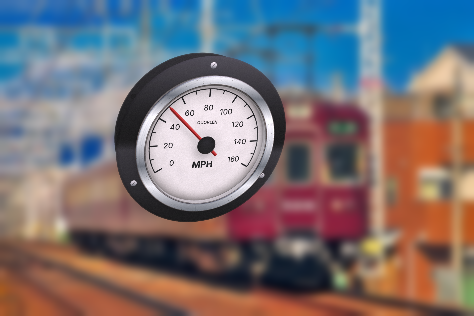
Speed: 50,mph
